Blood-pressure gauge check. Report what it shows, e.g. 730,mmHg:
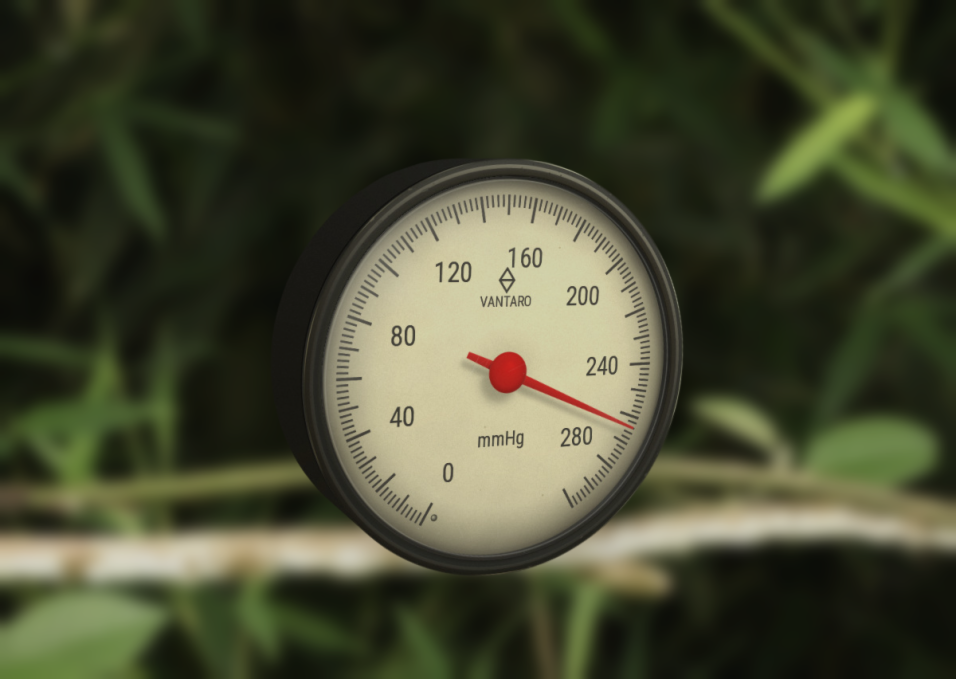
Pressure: 264,mmHg
